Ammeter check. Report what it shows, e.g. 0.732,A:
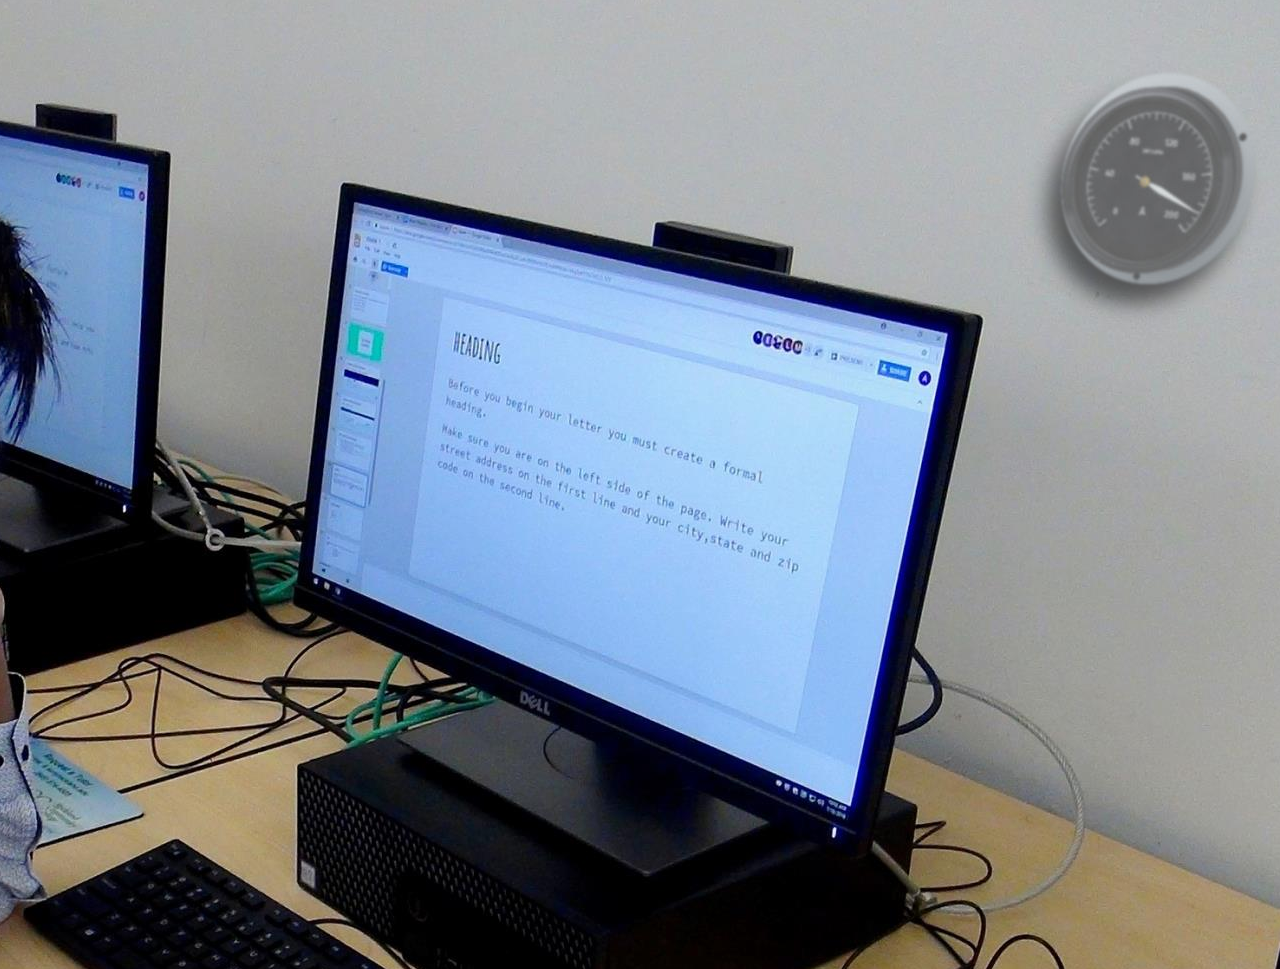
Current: 185,A
